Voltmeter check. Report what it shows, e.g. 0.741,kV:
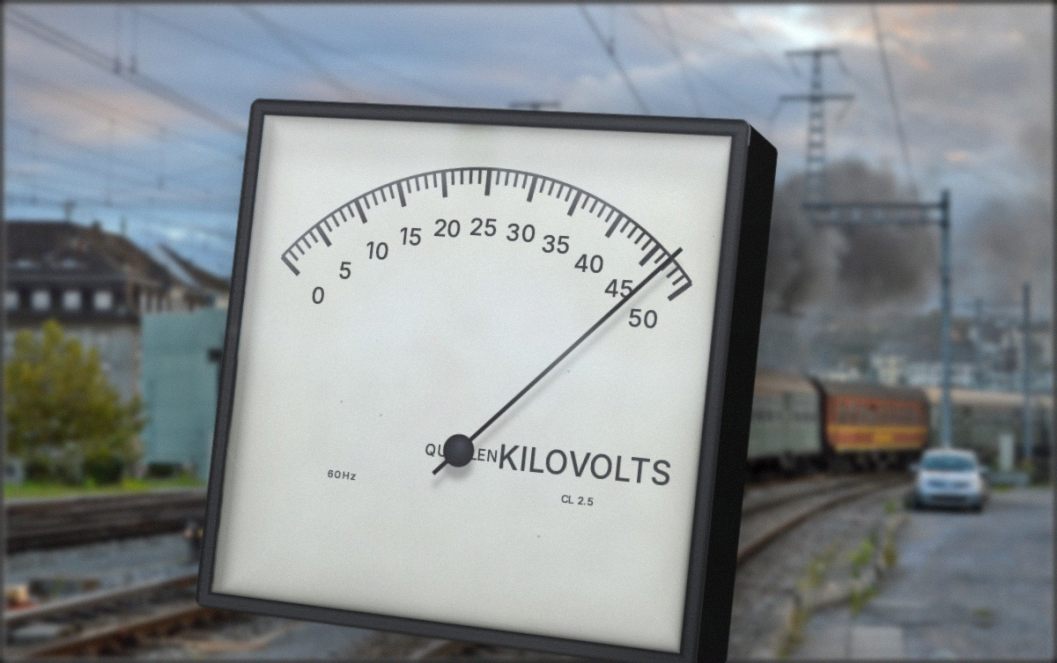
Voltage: 47,kV
